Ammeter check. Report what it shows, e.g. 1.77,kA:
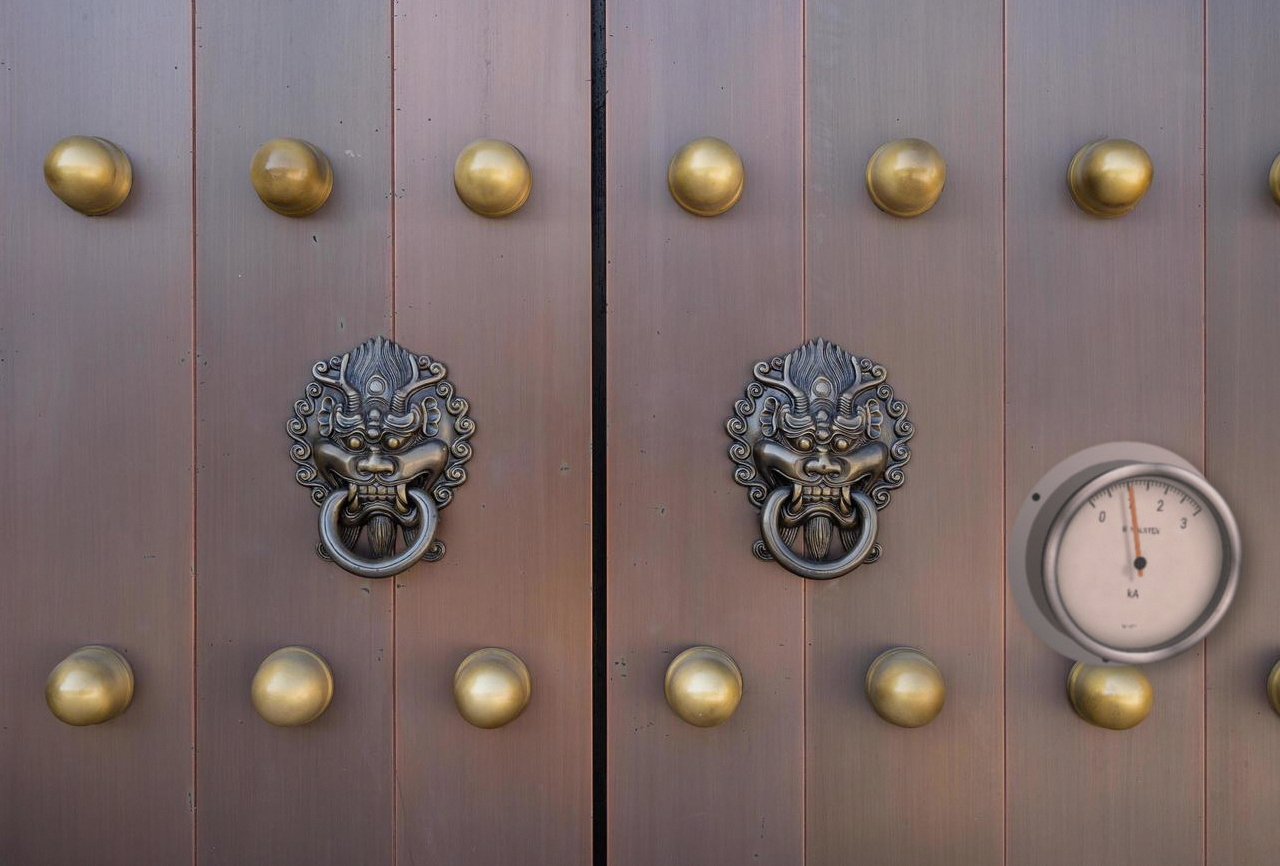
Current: 1,kA
